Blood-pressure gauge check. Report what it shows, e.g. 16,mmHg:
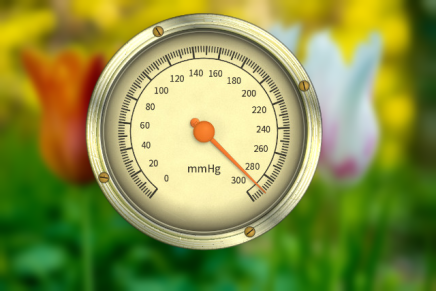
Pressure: 290,mmHg
